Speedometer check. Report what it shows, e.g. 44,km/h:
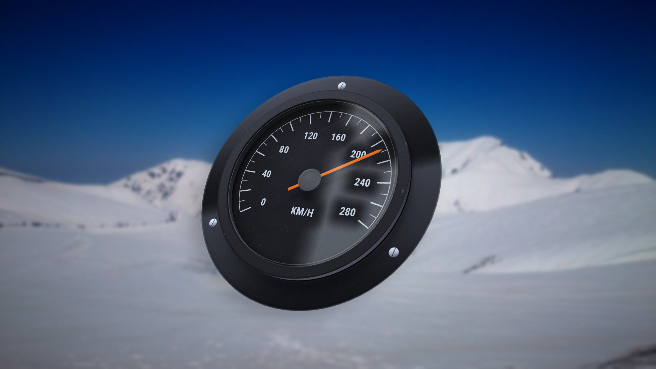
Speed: 210,km/h
